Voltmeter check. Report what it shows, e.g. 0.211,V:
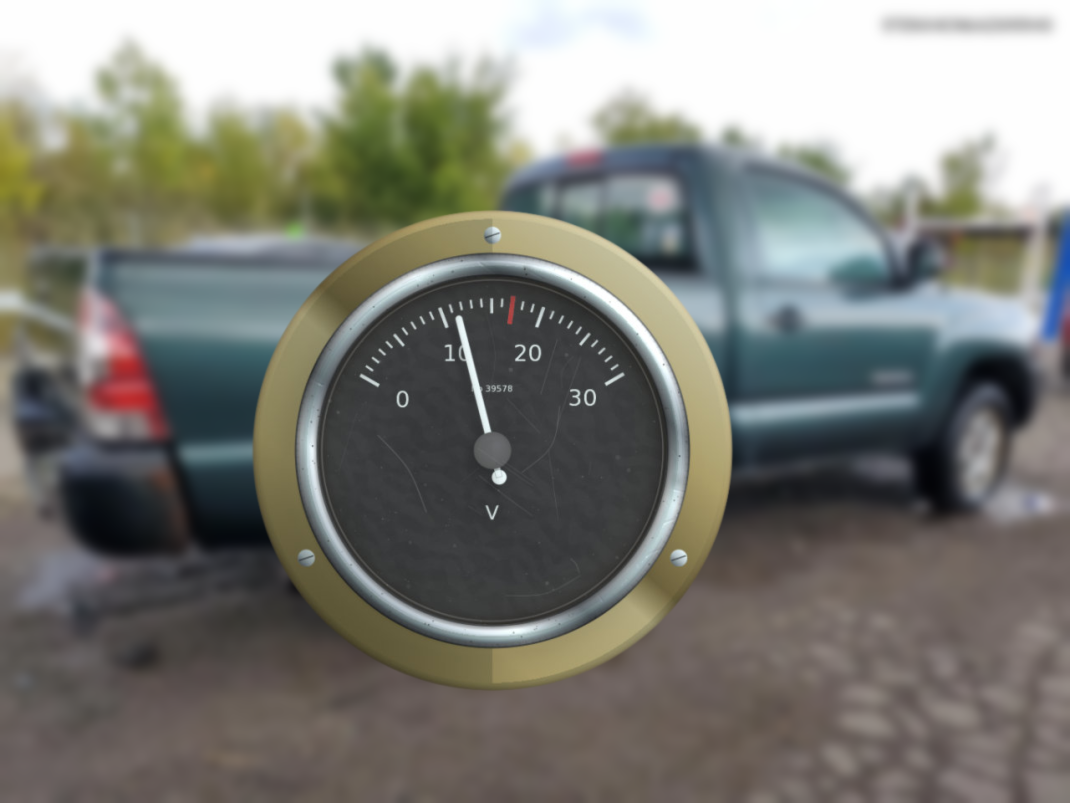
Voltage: 11.5,V
